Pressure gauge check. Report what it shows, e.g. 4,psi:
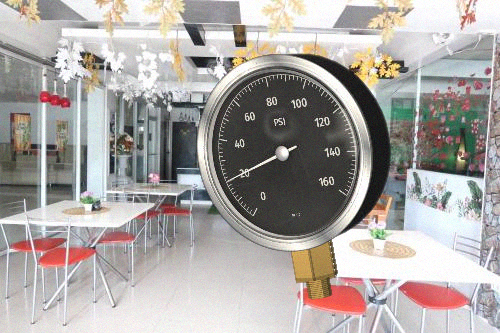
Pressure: 20,psi
